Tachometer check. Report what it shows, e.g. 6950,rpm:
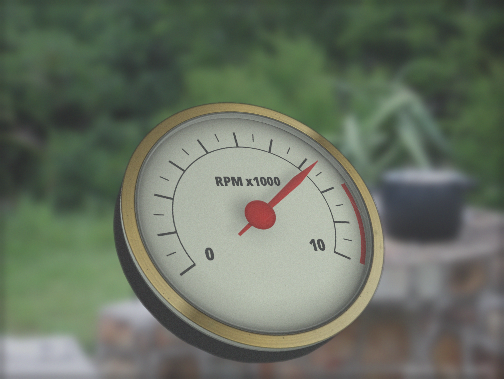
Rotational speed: 7250,rpm
